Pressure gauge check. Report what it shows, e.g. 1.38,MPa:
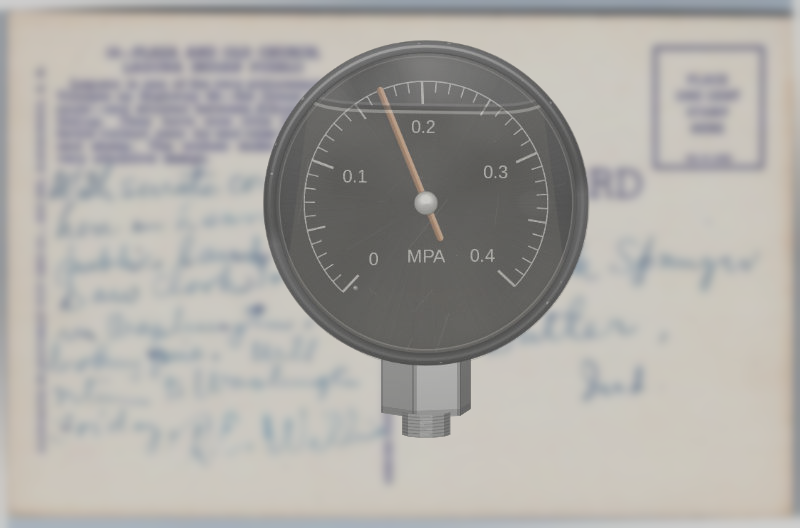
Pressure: 0.17,MPa
